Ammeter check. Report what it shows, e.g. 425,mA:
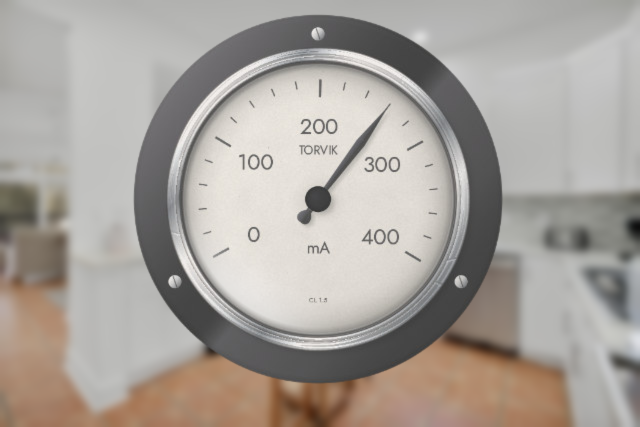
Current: 260,mA
